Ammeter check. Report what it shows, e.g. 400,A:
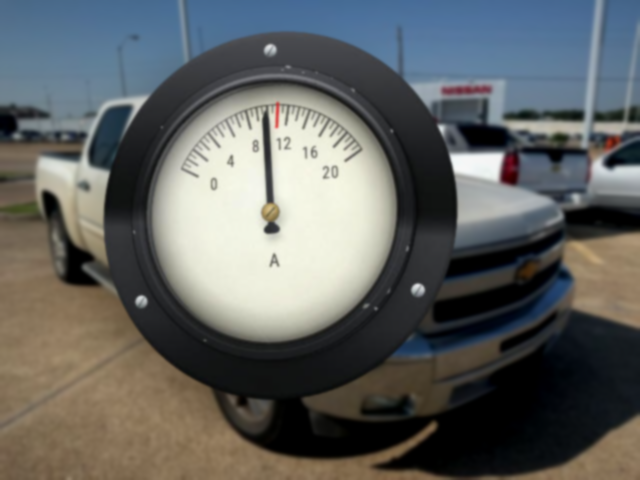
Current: 10,A
